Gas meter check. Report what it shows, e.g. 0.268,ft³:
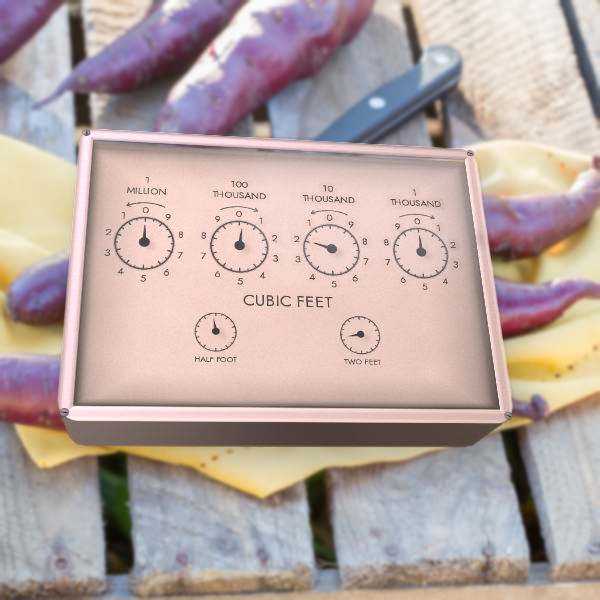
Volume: 2000,ft³
